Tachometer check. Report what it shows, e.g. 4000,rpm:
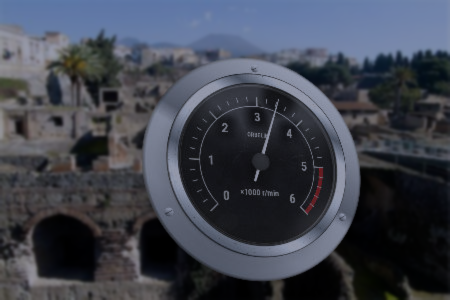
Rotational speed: 3400,rpm
